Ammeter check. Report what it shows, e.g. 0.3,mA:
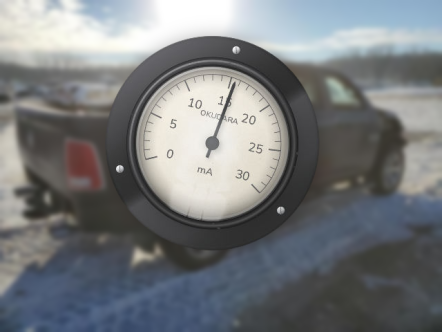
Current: 15.5,mA
